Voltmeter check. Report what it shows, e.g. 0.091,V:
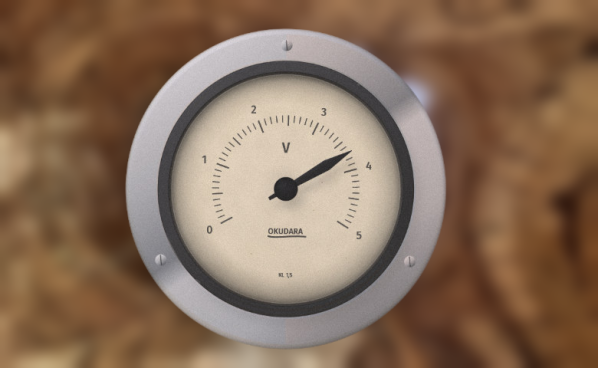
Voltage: 3.7,V
